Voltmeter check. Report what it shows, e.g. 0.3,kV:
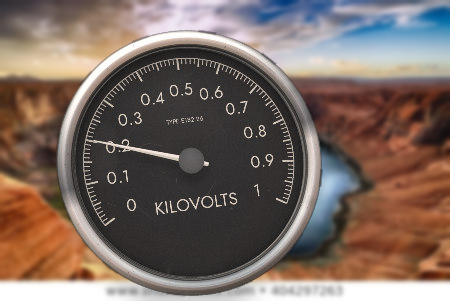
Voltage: 0.2,kV
